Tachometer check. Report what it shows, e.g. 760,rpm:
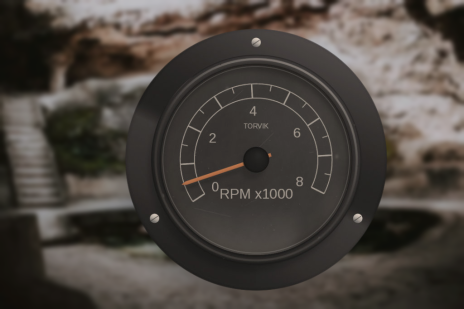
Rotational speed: 500,rpm
